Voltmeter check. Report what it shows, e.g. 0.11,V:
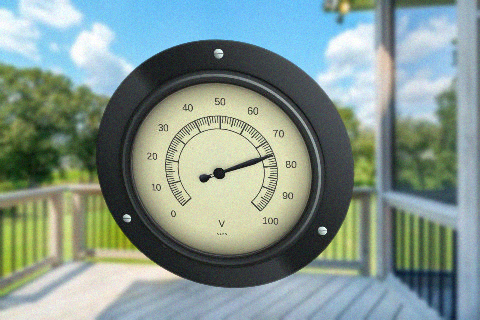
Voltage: 75,V
